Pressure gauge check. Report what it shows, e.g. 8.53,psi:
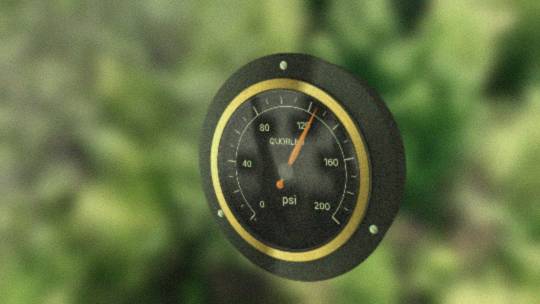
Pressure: 125,psi
